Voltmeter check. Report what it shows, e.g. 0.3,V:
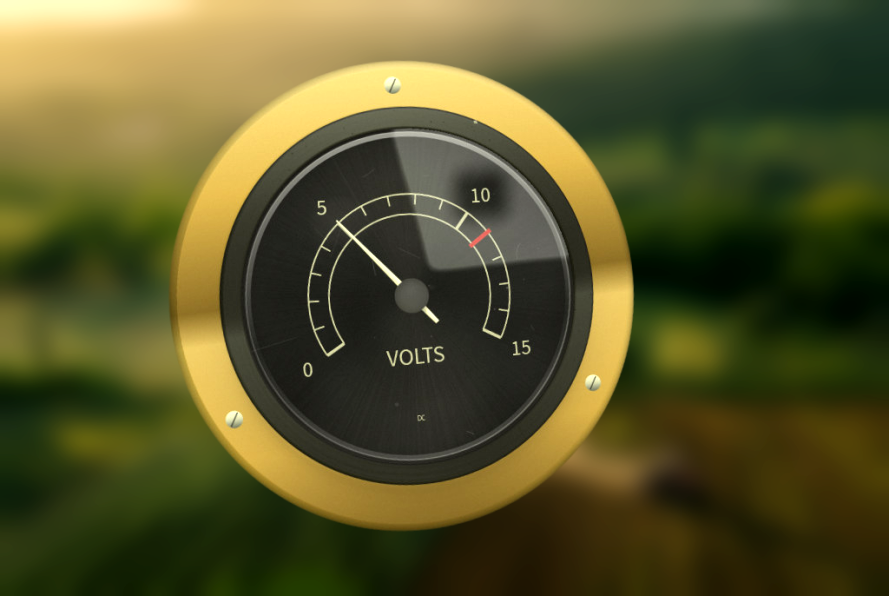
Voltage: 5,V
